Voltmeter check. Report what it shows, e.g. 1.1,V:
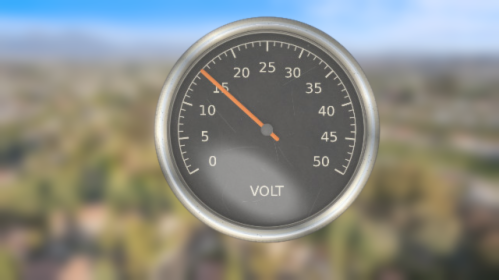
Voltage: 15,V
